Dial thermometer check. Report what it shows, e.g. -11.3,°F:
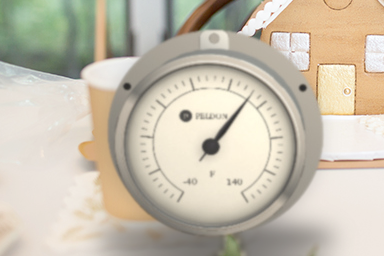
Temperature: 72,°F
